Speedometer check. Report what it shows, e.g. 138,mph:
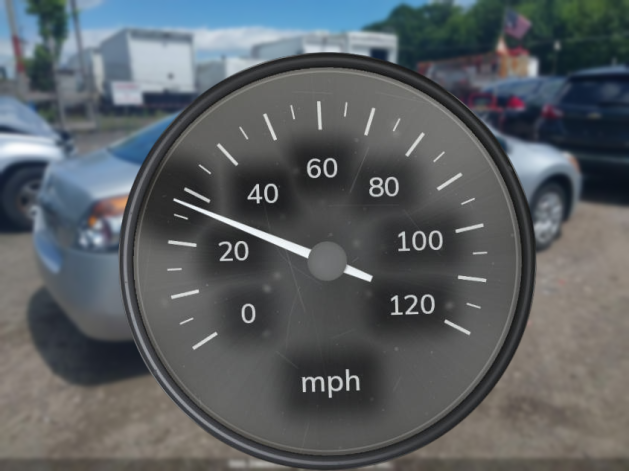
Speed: 27.5,mph
